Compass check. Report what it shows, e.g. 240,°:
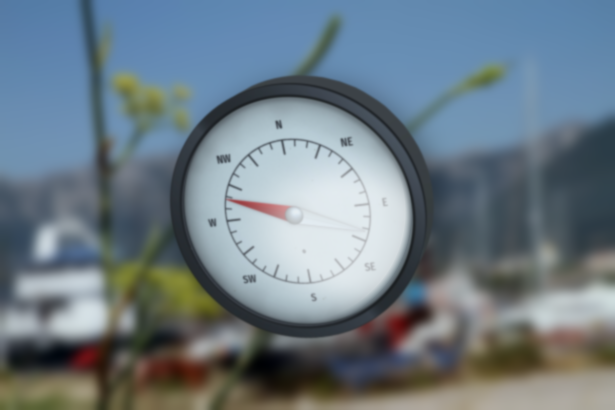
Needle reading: 290,°
